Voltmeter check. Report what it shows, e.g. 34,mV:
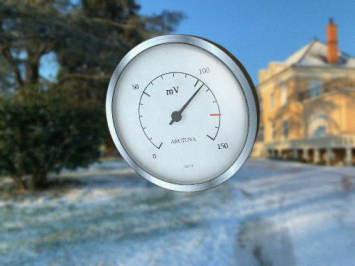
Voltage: 105,mV
